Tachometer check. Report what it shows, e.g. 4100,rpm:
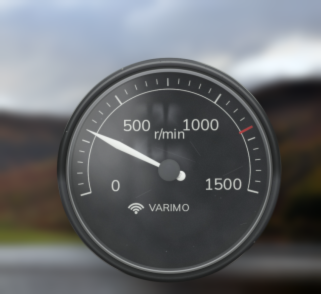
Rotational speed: 300,rpm
